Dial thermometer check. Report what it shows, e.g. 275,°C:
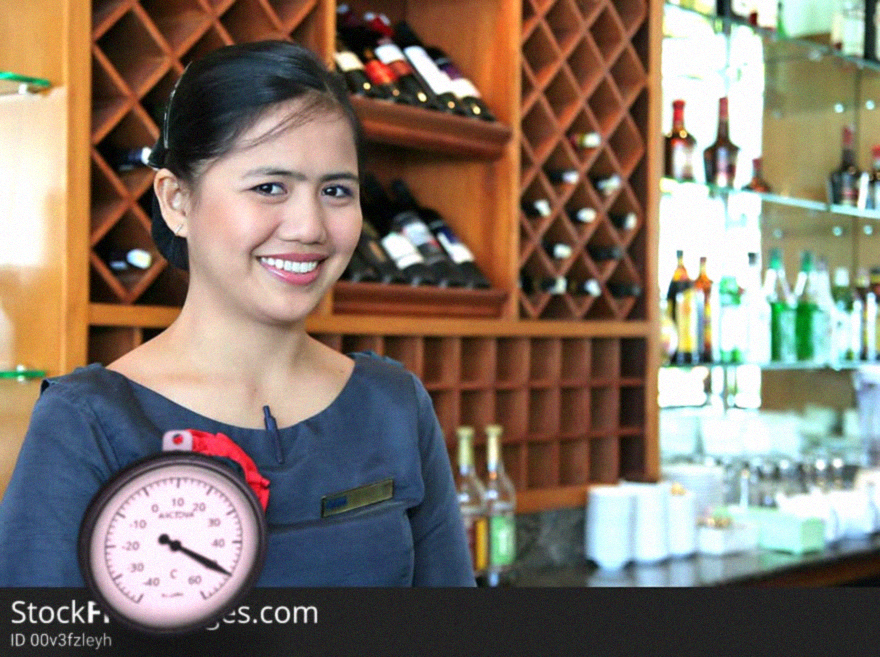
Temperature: 50,°C
